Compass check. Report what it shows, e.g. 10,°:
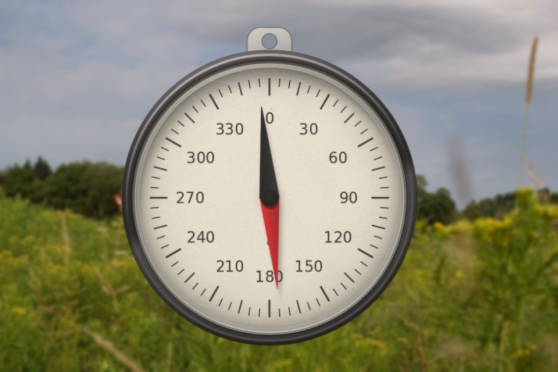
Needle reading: 175,°
